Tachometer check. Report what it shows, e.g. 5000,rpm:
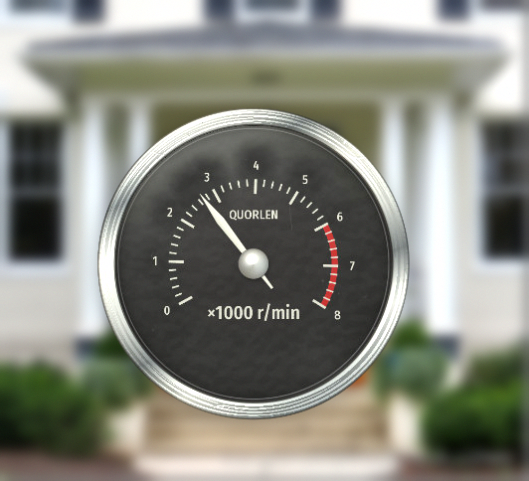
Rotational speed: 2700,rpm
